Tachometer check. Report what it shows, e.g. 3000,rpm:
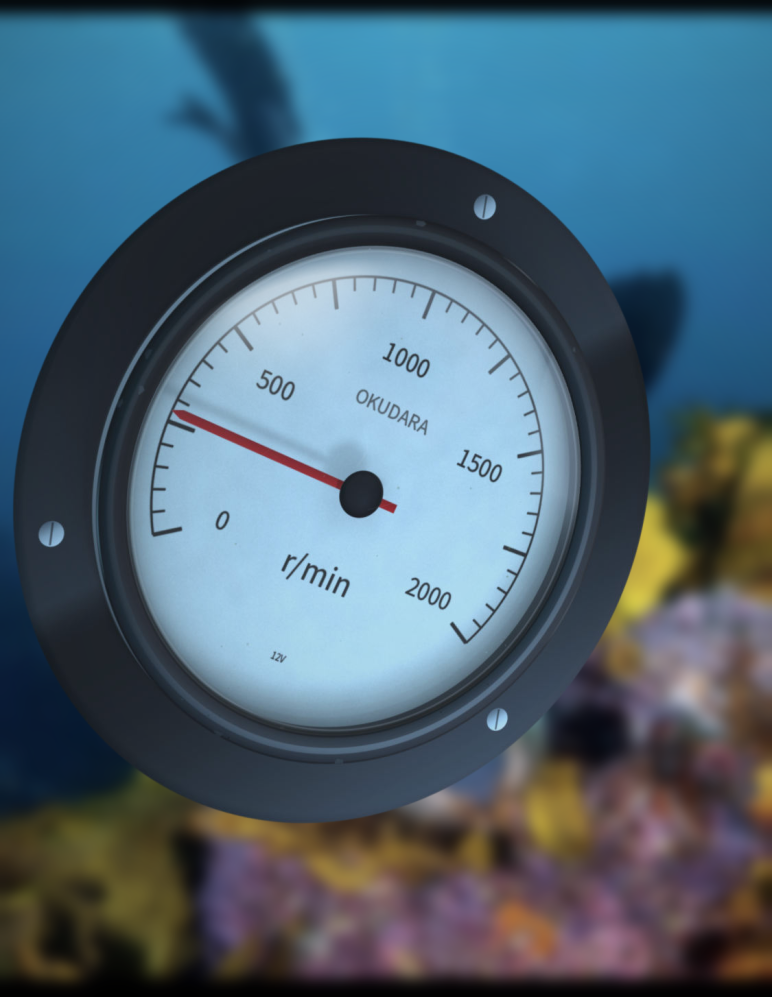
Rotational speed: 275,rpm
